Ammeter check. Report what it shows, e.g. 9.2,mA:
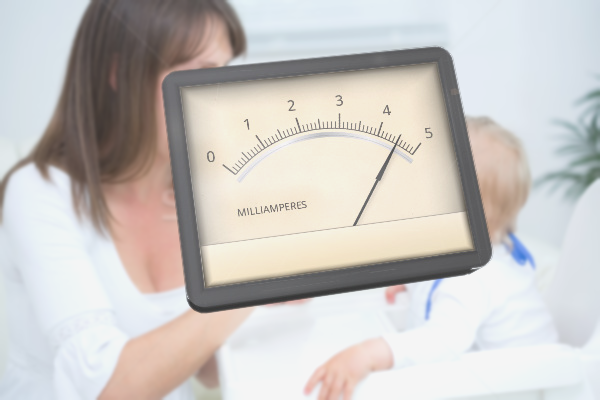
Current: 4.5,mA
